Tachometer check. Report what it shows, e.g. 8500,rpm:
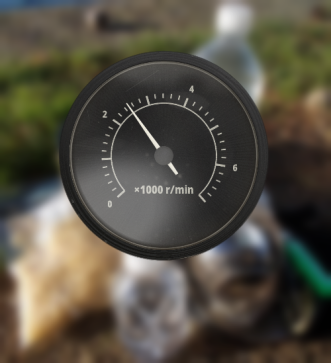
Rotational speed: 2500,rpm
